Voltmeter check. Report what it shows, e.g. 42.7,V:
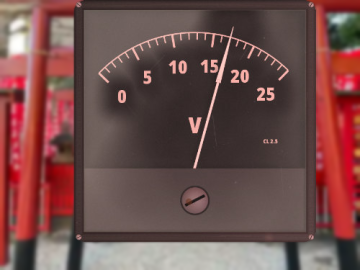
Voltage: 17,V
